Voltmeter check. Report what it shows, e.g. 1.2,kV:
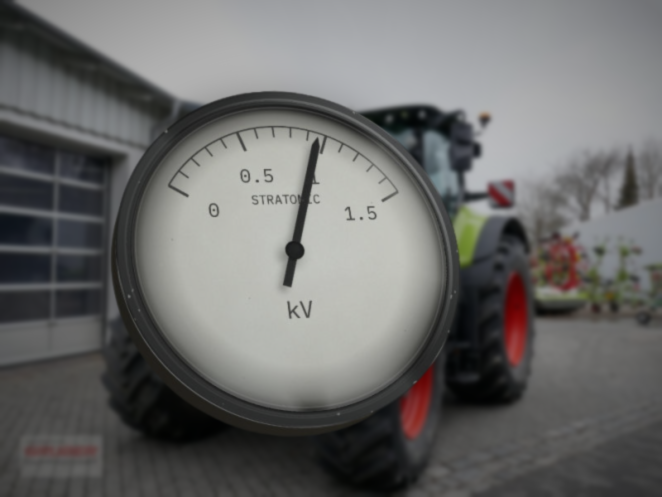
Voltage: 0.95,kV
